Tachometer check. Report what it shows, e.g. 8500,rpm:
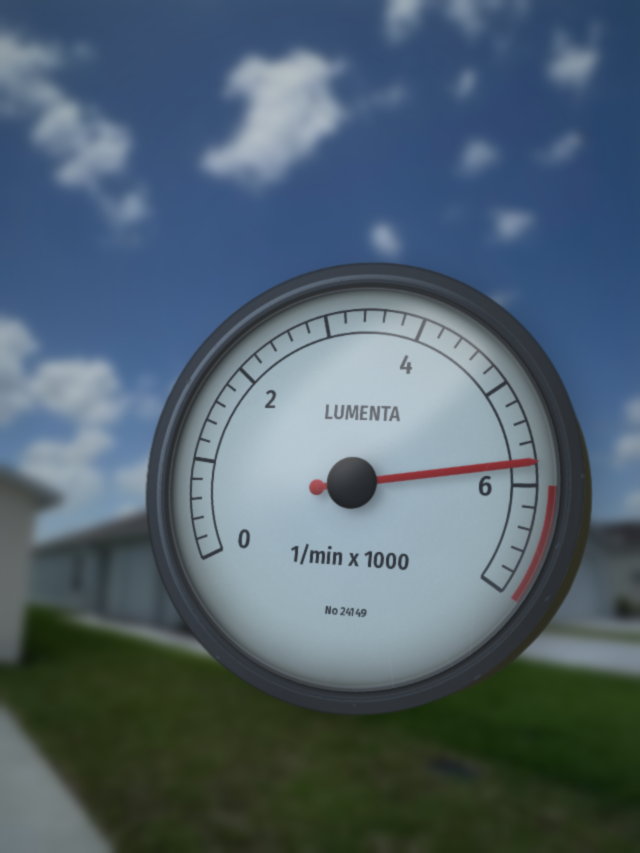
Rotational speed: 5800,rpm
